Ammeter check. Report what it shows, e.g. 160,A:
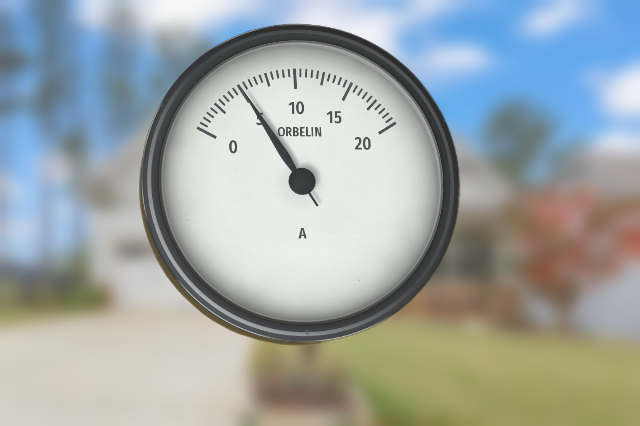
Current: 5,A
